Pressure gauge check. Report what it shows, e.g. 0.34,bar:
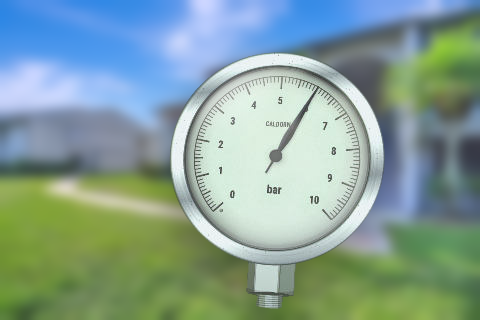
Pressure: 6,bar
